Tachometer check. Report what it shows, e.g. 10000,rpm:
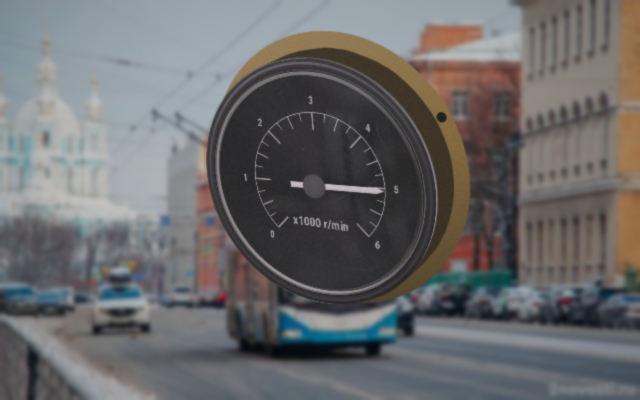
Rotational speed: 5000,rpm
